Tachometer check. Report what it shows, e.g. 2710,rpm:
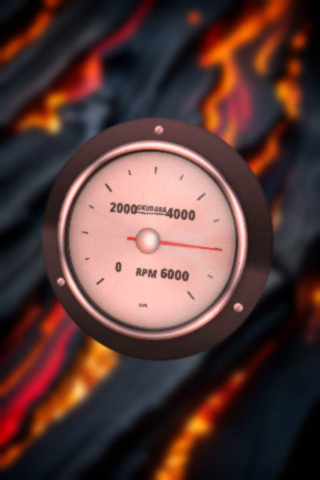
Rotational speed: 5000,rpm
